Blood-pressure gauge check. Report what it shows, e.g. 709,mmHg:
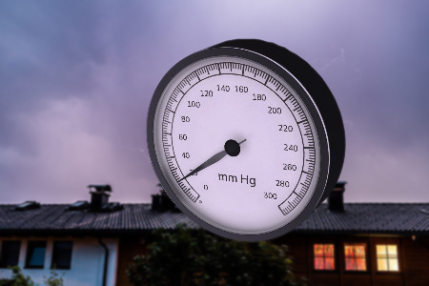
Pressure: 20,mmHg
